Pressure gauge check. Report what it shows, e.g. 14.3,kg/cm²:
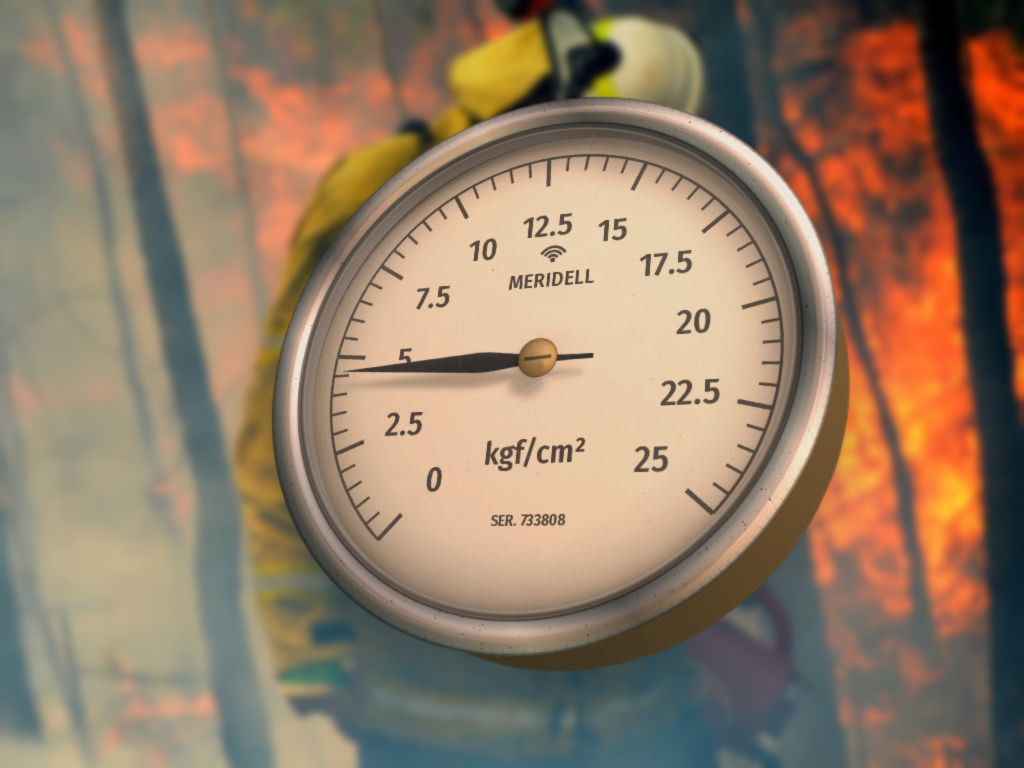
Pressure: 4.5,kg/cm²
